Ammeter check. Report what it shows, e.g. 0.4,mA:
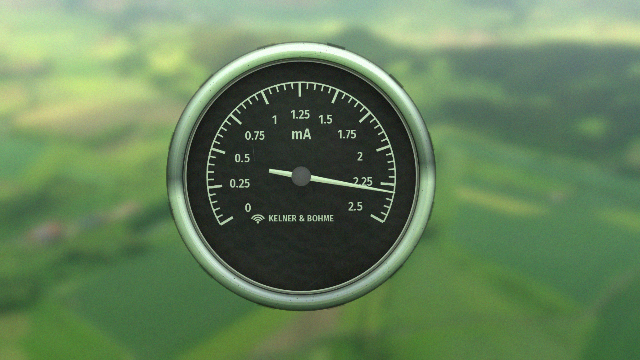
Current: 2.3,mA
